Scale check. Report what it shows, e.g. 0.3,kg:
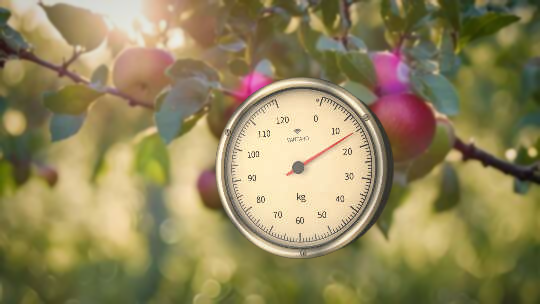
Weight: 15,kg
